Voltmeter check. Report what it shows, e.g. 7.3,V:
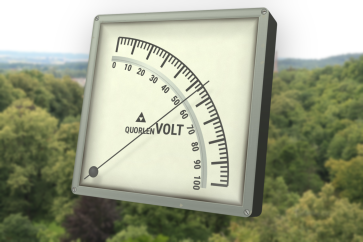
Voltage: 54,V
